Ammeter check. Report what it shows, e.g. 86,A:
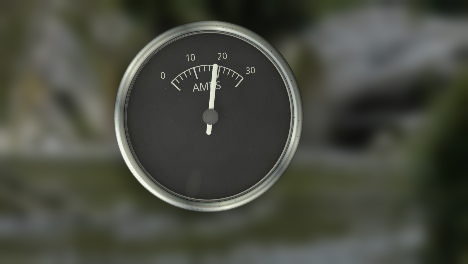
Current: 18,A
